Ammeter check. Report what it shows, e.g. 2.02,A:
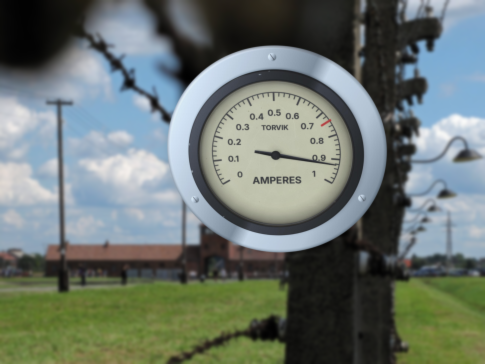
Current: 0.92,A
